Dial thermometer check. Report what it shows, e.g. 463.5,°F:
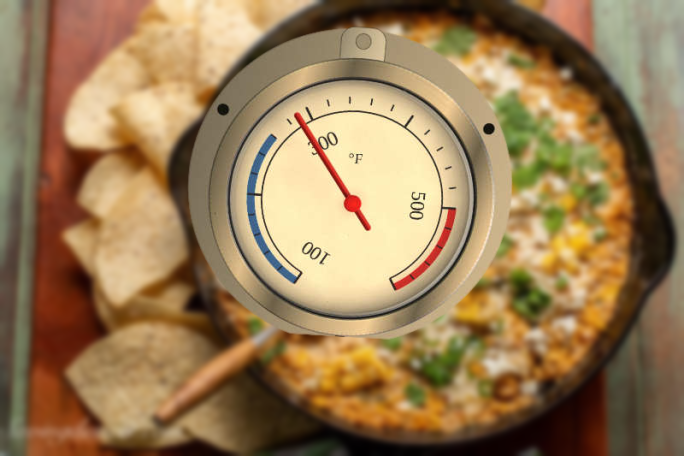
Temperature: 290,°F
